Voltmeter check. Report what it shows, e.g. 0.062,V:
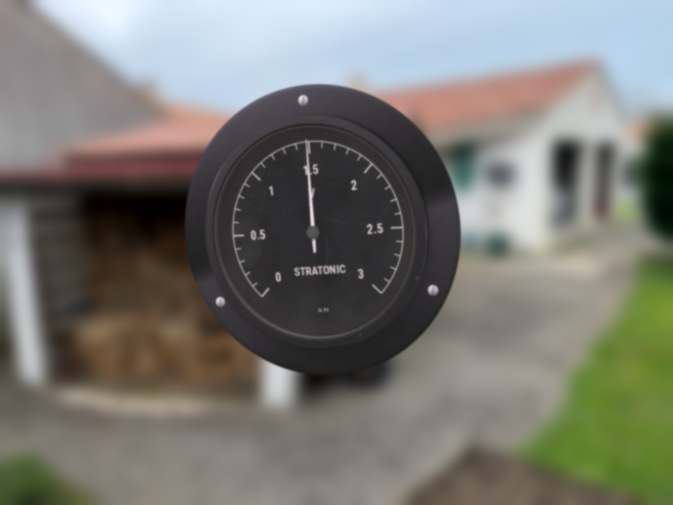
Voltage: 1.5,V
